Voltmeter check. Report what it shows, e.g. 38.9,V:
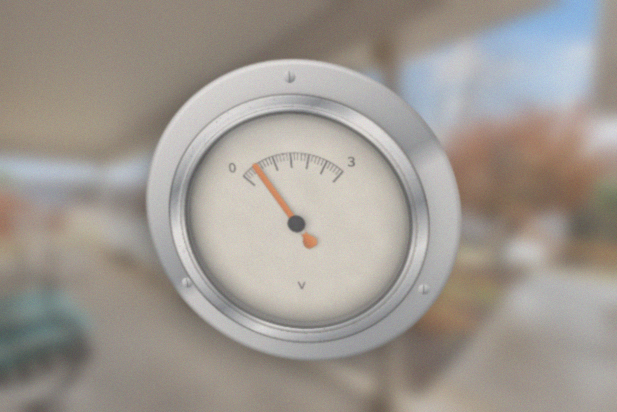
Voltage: 0.5,V
